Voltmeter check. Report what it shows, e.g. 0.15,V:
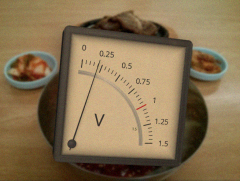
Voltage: 0.2,V
